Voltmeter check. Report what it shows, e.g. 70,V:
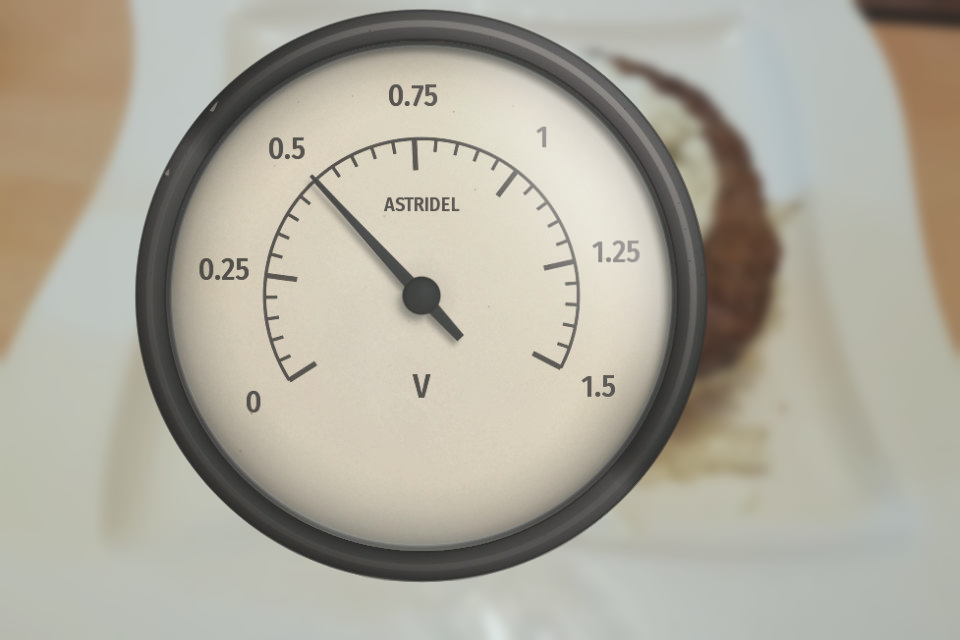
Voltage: 0.5,V
